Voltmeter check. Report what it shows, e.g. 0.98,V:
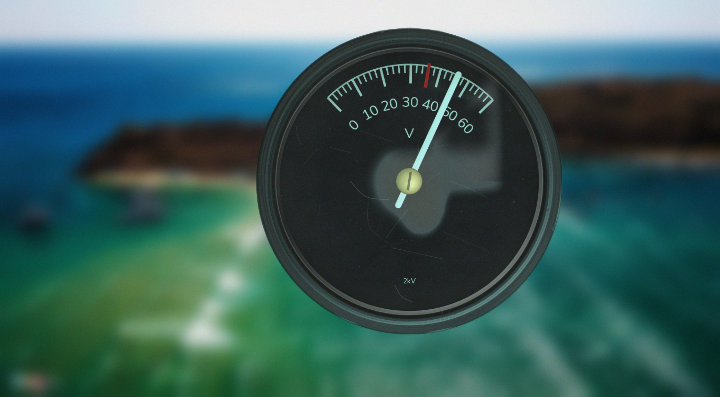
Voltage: 46,V
